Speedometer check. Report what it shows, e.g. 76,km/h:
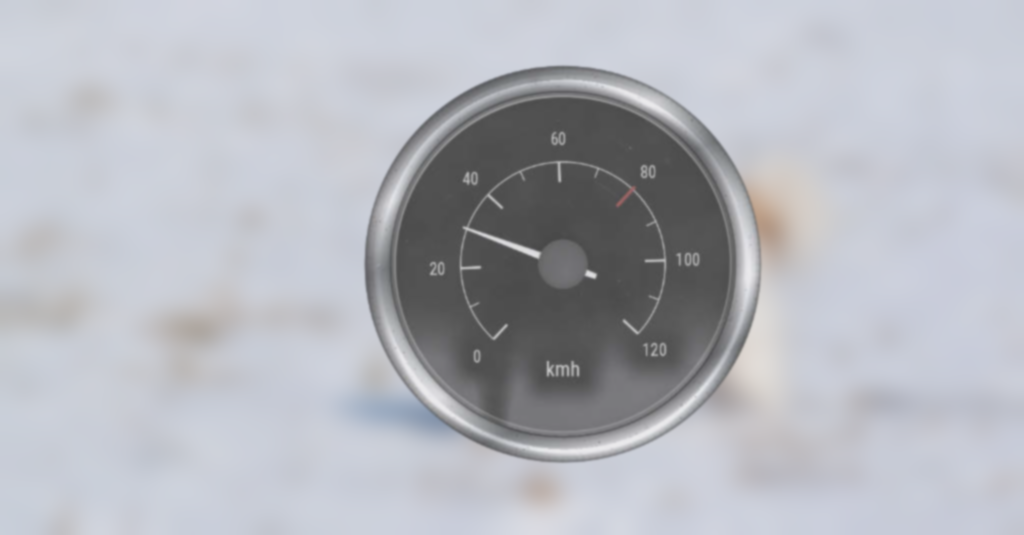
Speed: 30,km/h
